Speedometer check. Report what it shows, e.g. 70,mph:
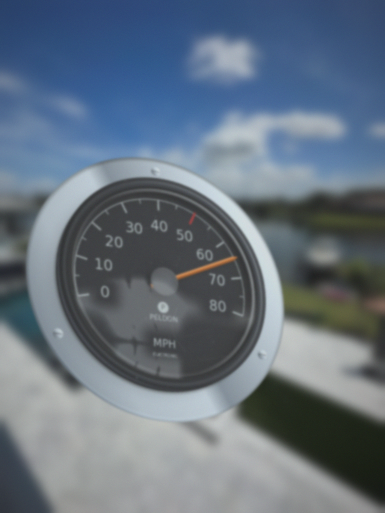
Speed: 65,mph
